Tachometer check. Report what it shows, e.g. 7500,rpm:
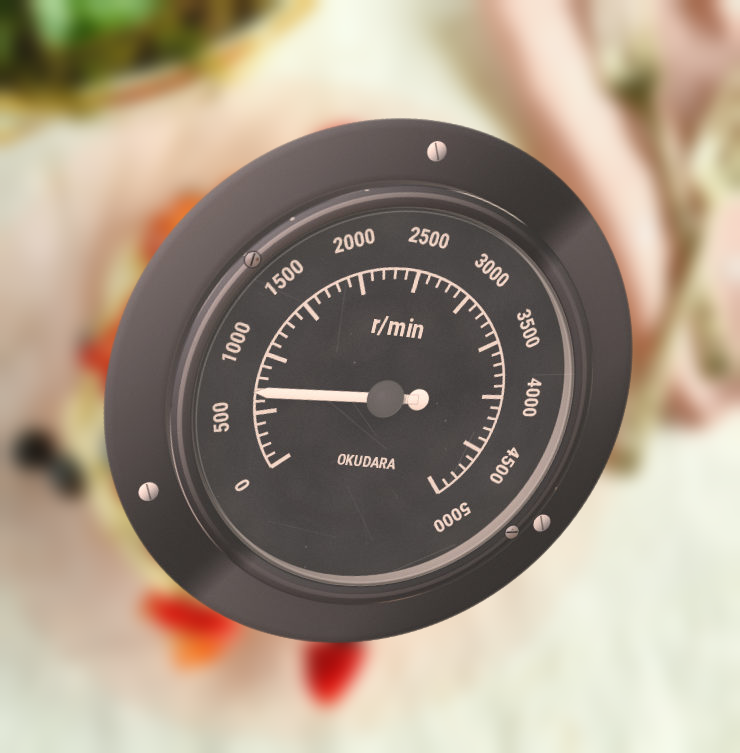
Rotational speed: 700,rpm
